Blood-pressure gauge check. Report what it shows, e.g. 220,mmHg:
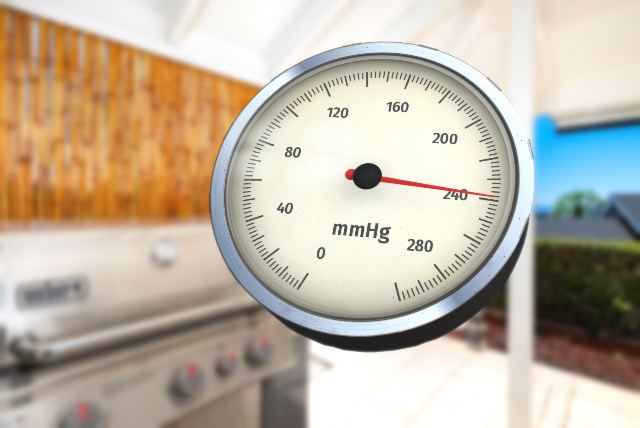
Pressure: 240,mmHg
